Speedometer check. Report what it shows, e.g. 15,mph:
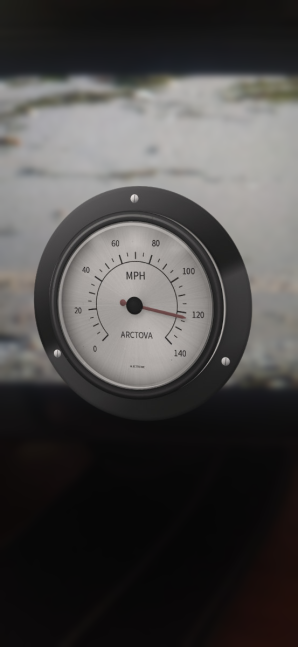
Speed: 122.5,mph
